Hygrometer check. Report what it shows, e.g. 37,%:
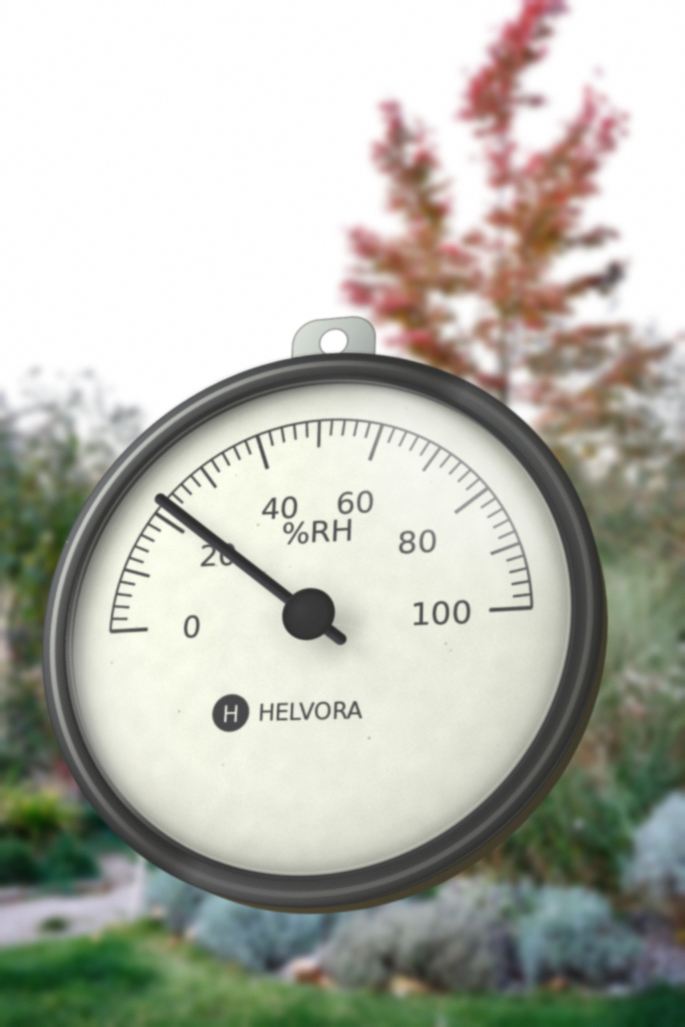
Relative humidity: 22,%
